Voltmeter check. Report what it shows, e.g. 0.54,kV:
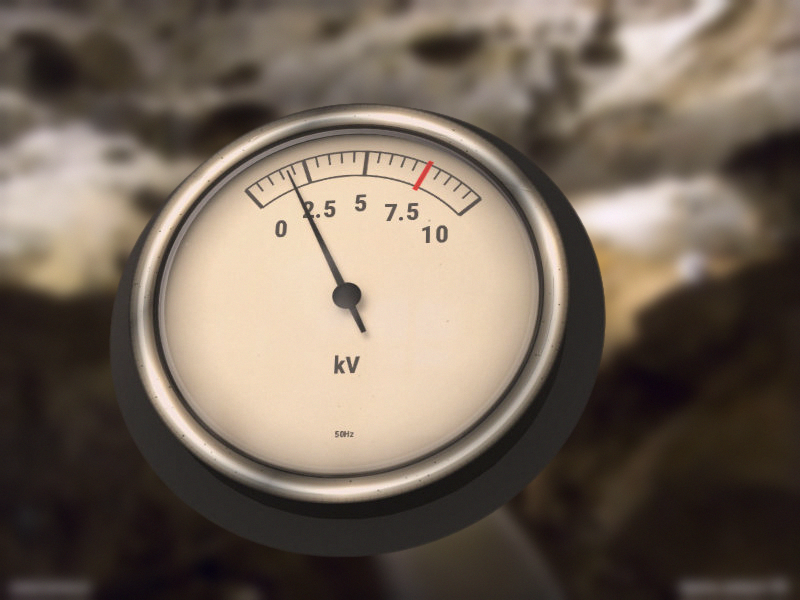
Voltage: 1.75,kV
